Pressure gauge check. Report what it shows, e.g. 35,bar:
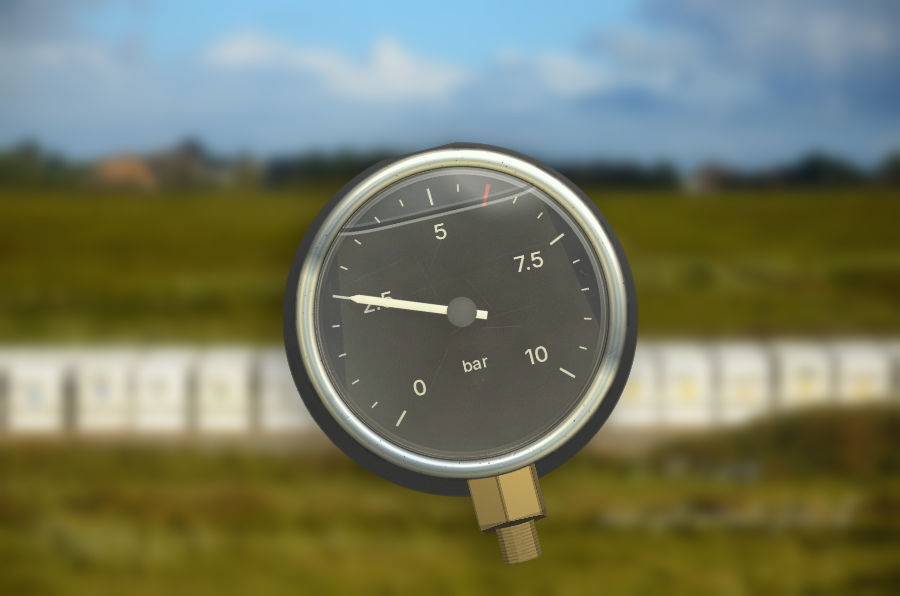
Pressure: 2.5,bar
